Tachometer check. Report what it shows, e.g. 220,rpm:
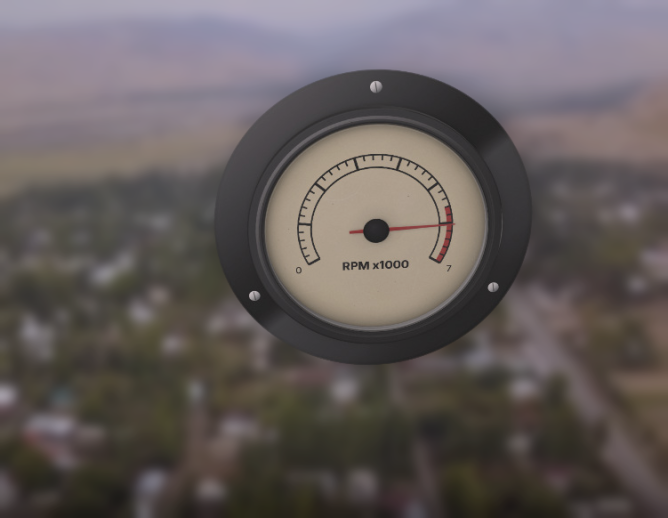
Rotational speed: 6000,rpm
